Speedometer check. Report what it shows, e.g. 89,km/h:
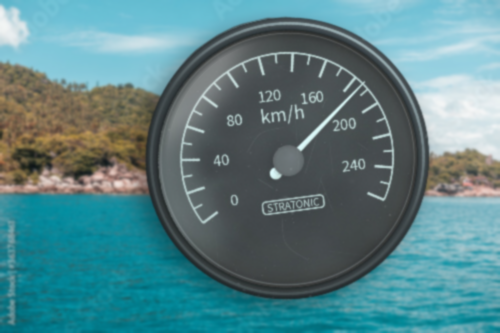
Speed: 185,km/h
